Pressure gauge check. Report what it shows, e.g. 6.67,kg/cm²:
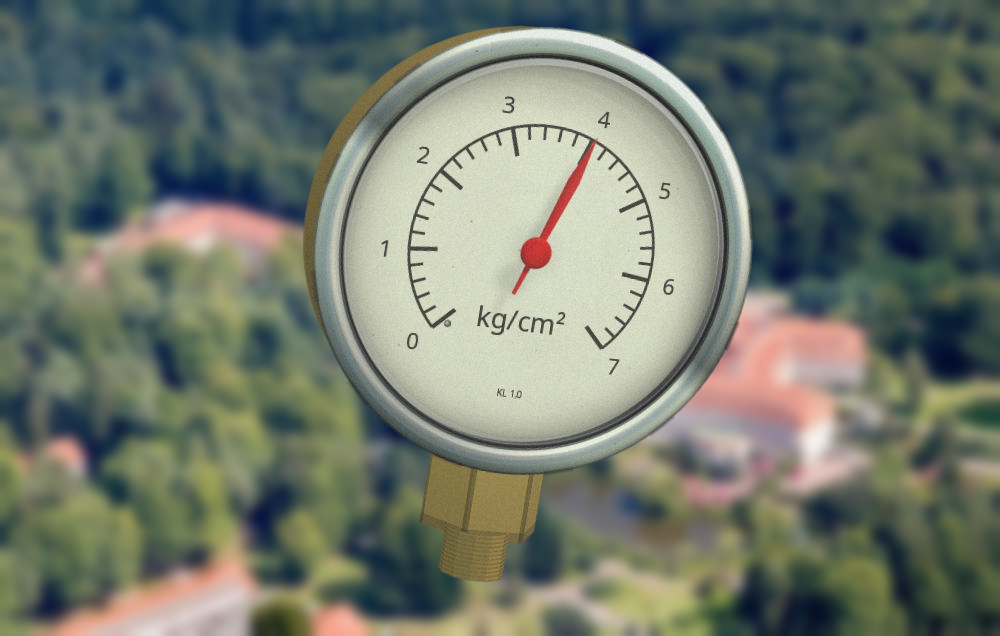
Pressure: 4,kg/cm²
